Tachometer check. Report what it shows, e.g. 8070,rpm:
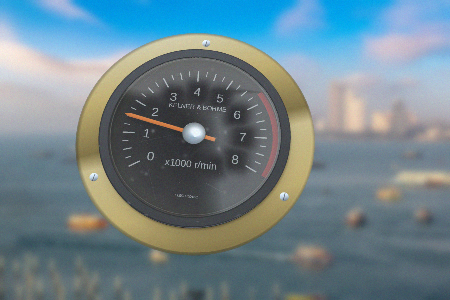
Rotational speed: 1500,rpm
